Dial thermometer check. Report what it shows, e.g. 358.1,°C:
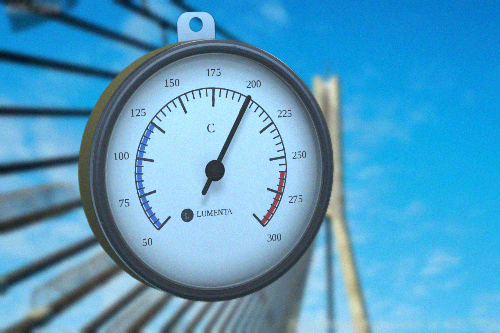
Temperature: 200,°C
